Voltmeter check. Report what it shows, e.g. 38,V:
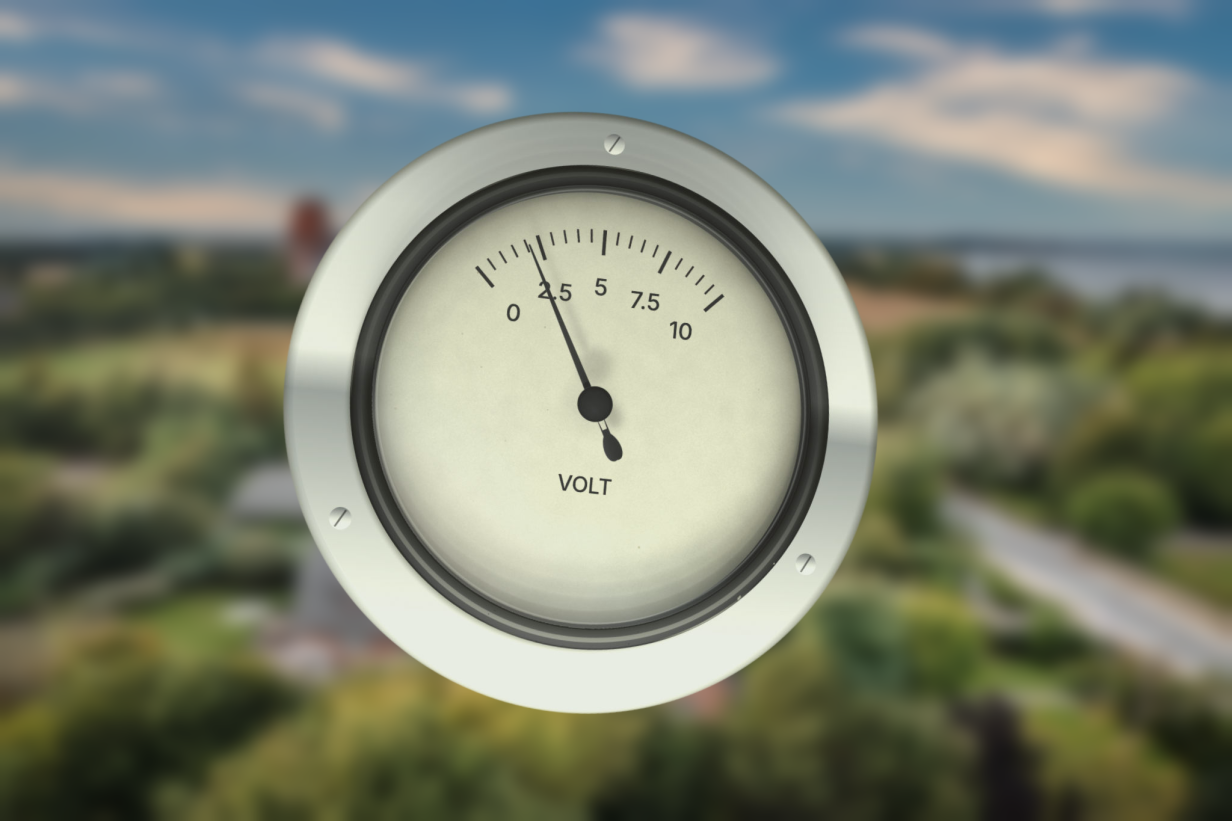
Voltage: 2,V
